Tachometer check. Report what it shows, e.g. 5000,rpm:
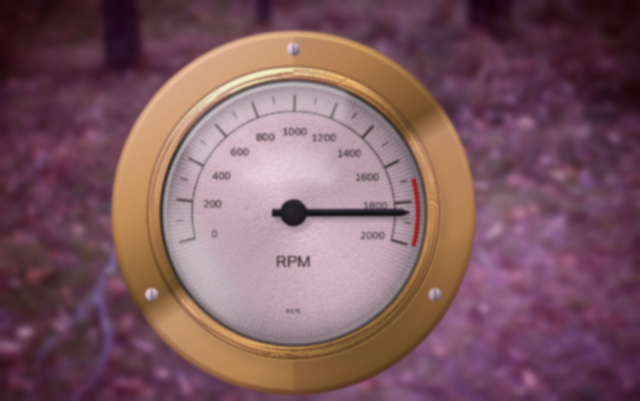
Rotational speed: 1850,rpm
